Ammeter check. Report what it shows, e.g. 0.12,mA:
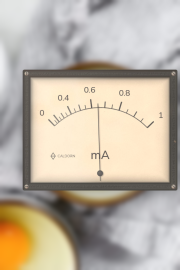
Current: 0.65,mA
